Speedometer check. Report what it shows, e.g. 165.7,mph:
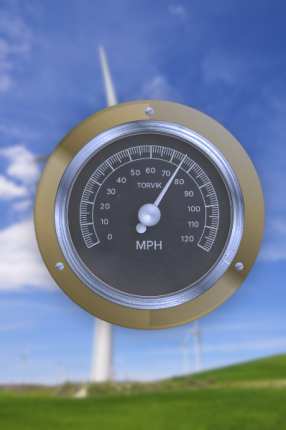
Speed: 75,mph
